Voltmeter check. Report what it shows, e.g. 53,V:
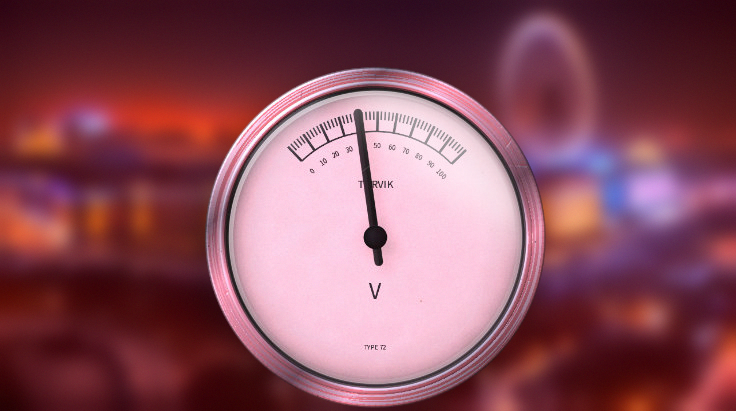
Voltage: 40,V
